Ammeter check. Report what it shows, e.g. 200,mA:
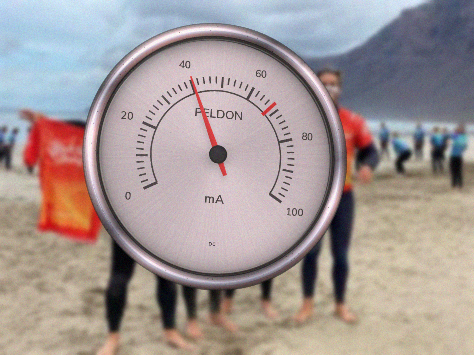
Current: 40,mA
